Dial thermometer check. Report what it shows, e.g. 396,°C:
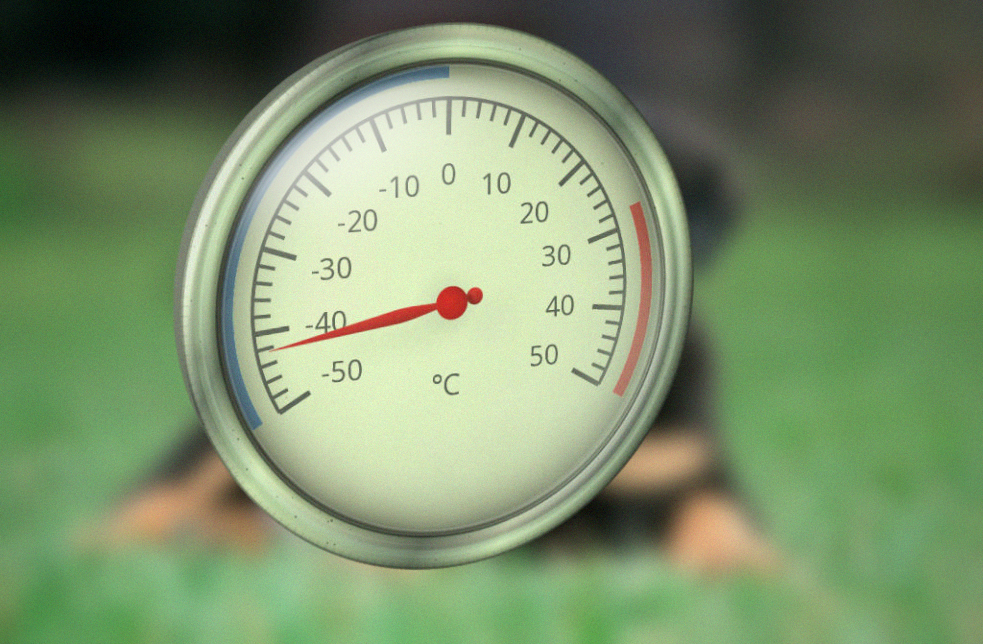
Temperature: -42,°C
